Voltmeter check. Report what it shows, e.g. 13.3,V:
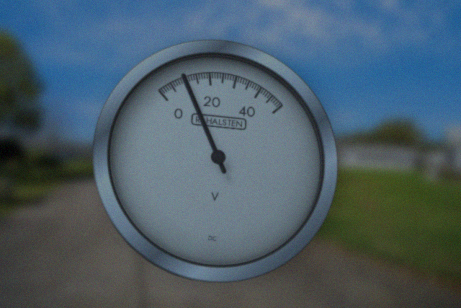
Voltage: 10,V
